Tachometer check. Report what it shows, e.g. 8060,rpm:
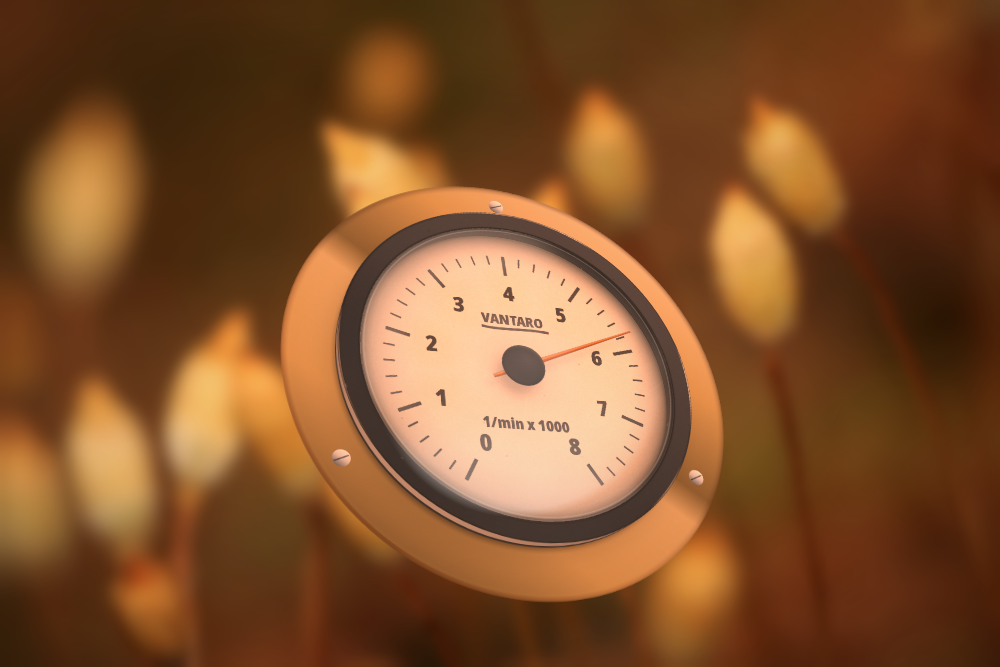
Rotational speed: 5800,rpm
